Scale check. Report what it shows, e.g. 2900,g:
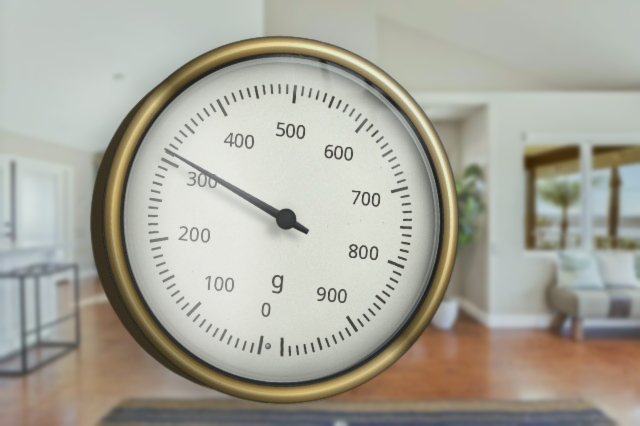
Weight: 310,g
